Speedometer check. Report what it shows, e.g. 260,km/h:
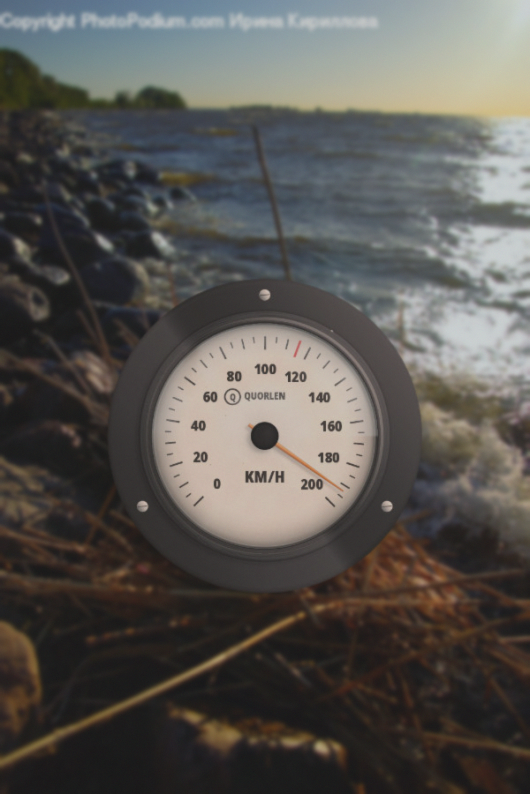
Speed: 192.5,km/h
